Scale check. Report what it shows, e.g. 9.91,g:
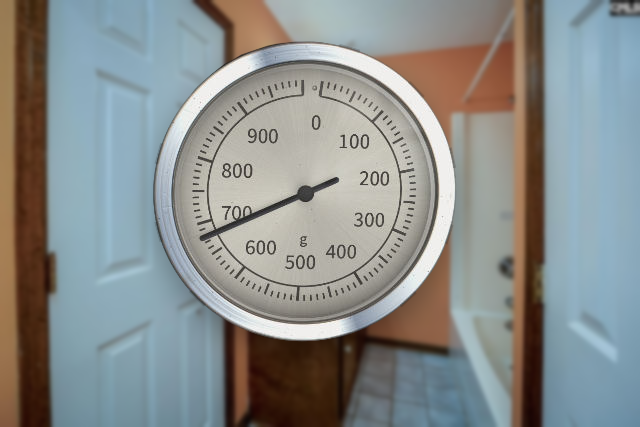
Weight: 680,g
